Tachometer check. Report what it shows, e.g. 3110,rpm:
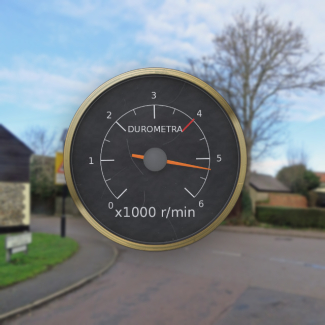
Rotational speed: 5250,rpm
